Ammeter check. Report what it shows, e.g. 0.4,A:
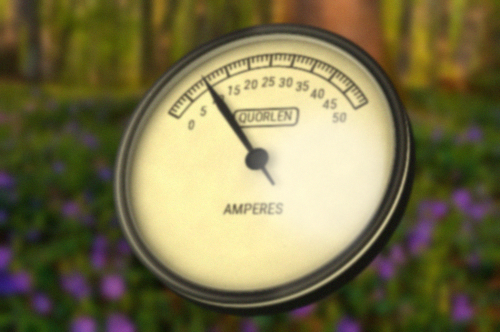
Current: 10,A
